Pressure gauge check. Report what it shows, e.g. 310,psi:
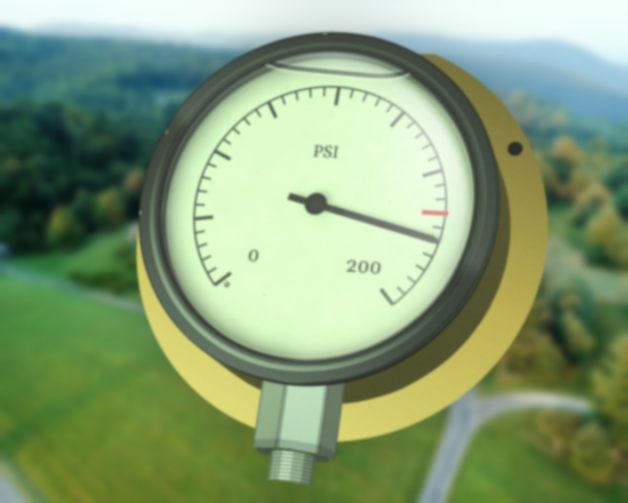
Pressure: 175,psi
